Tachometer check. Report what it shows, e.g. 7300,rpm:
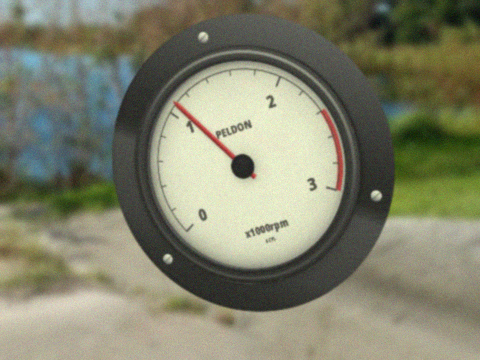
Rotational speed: 1100,rpm
